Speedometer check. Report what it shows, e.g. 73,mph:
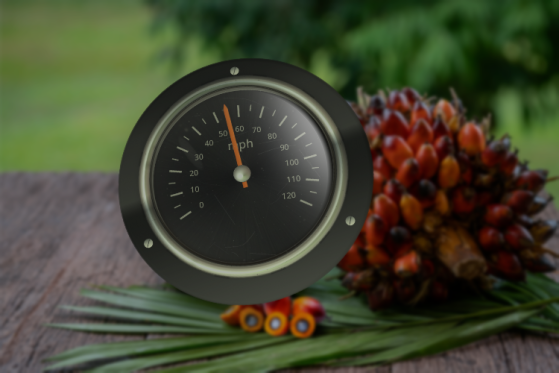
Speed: 55,mph
